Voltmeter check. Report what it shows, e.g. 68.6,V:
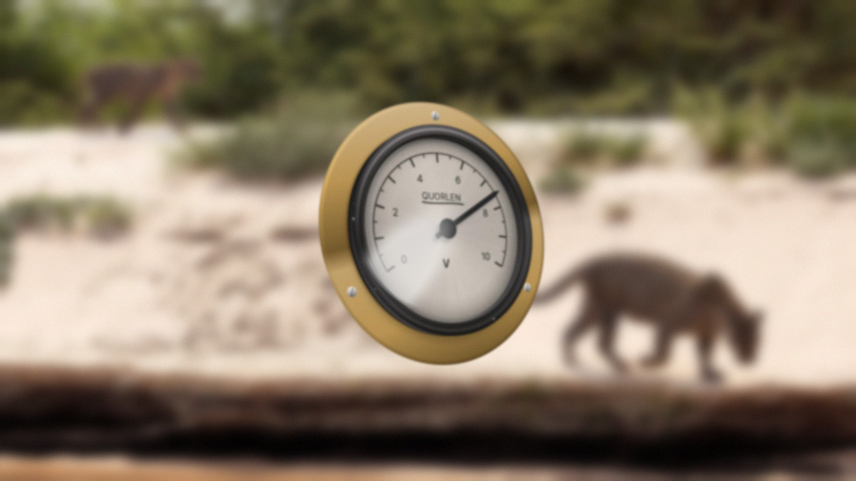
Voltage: 7.5,V
